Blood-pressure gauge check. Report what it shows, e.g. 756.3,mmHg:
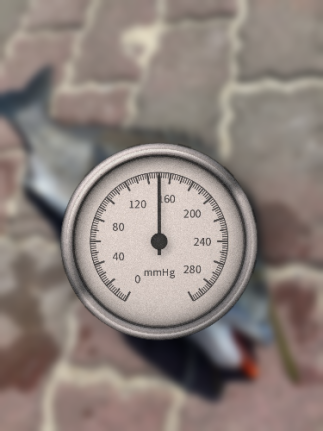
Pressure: 150,mmHg
